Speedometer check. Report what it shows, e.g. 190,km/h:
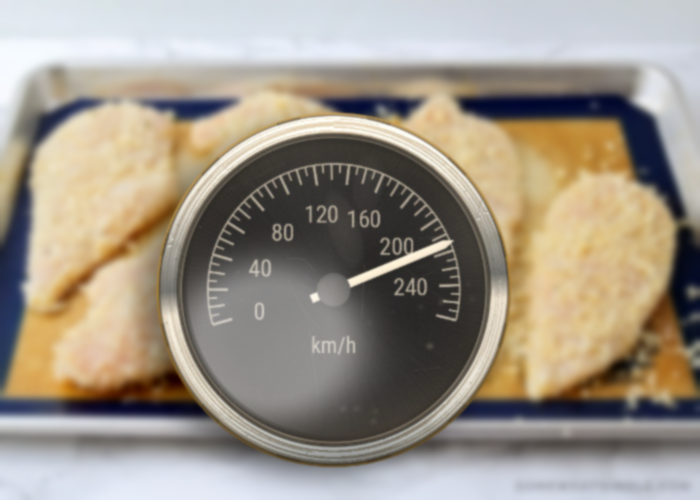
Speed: 215,km/h
